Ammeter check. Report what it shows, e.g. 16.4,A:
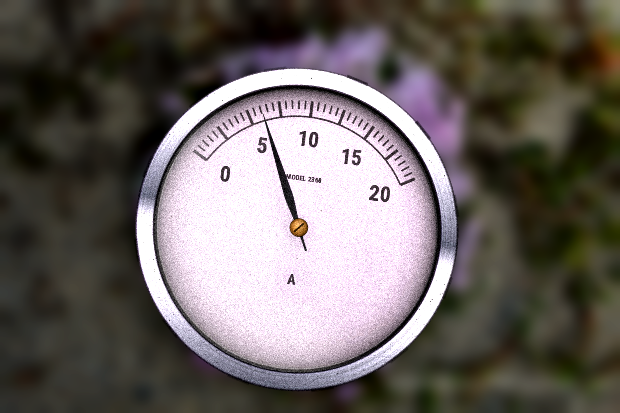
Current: 6,A
